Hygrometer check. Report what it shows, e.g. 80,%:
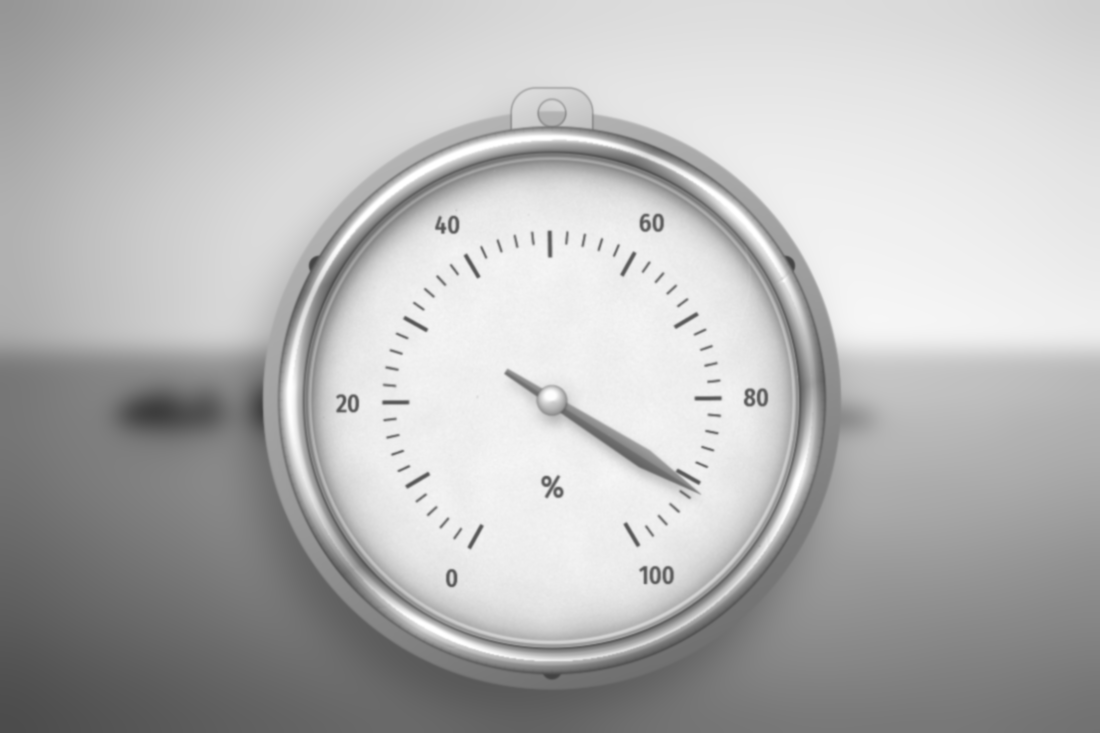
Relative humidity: 91,%
